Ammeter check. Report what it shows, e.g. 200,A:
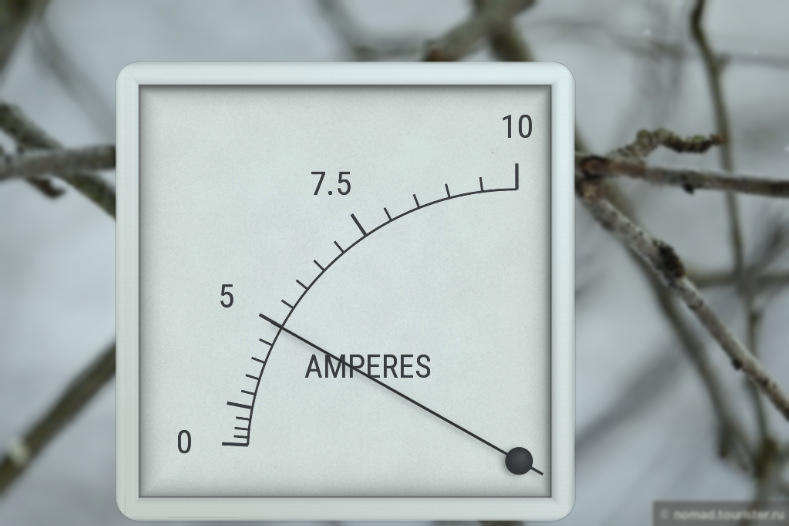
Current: 5,A
